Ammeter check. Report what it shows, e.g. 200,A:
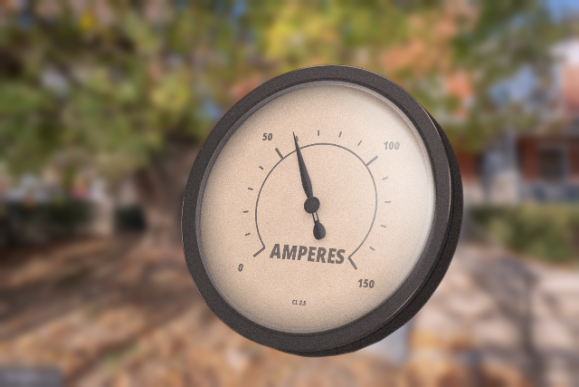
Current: 60,A
